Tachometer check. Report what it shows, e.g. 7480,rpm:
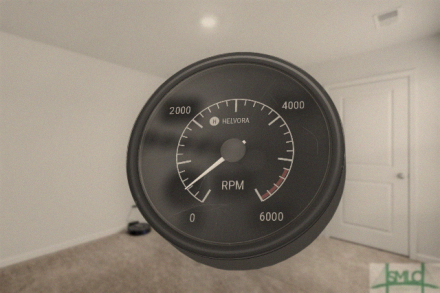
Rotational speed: 400,rpm
